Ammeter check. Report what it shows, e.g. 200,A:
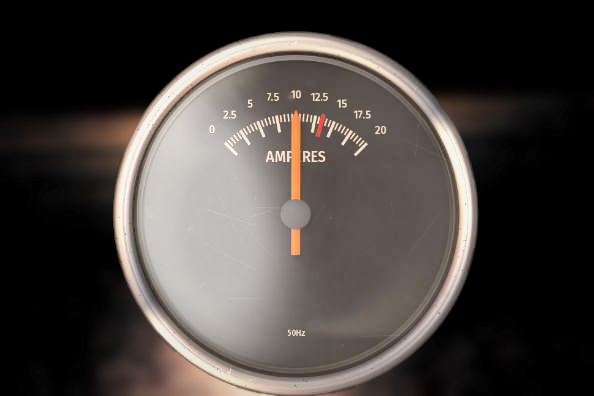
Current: 10,A
